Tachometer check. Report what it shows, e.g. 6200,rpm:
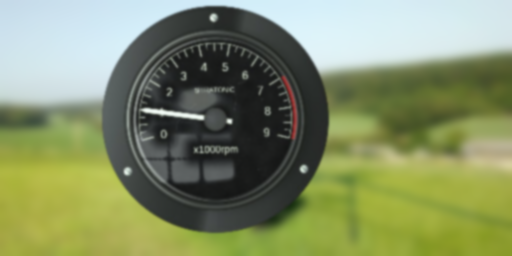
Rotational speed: 1000,rpm
